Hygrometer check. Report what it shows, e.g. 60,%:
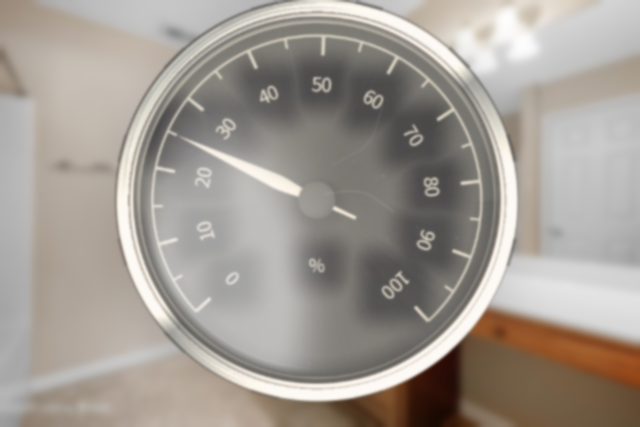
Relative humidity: 25,%
